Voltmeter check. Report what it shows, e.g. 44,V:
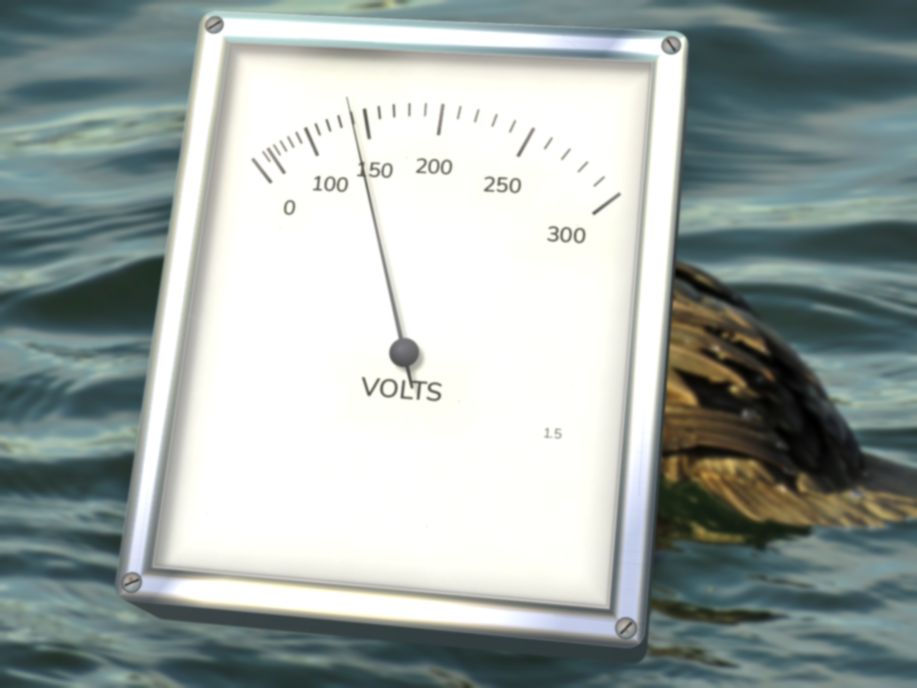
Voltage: 140,V
